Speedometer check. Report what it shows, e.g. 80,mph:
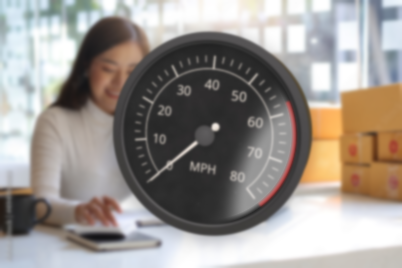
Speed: 0,mph
